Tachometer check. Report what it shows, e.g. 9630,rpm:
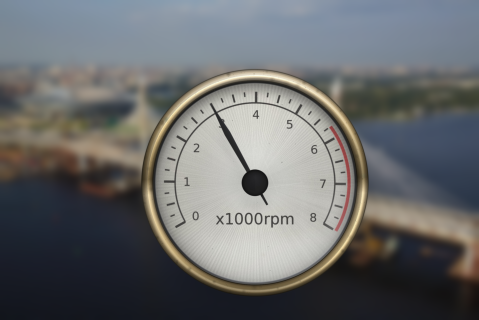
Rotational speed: 3000,rpm
